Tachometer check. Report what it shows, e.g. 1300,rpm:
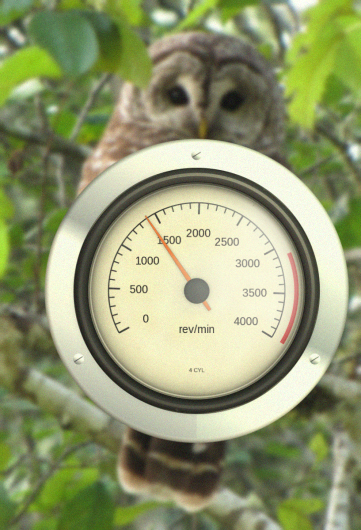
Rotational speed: 1400,rpm
